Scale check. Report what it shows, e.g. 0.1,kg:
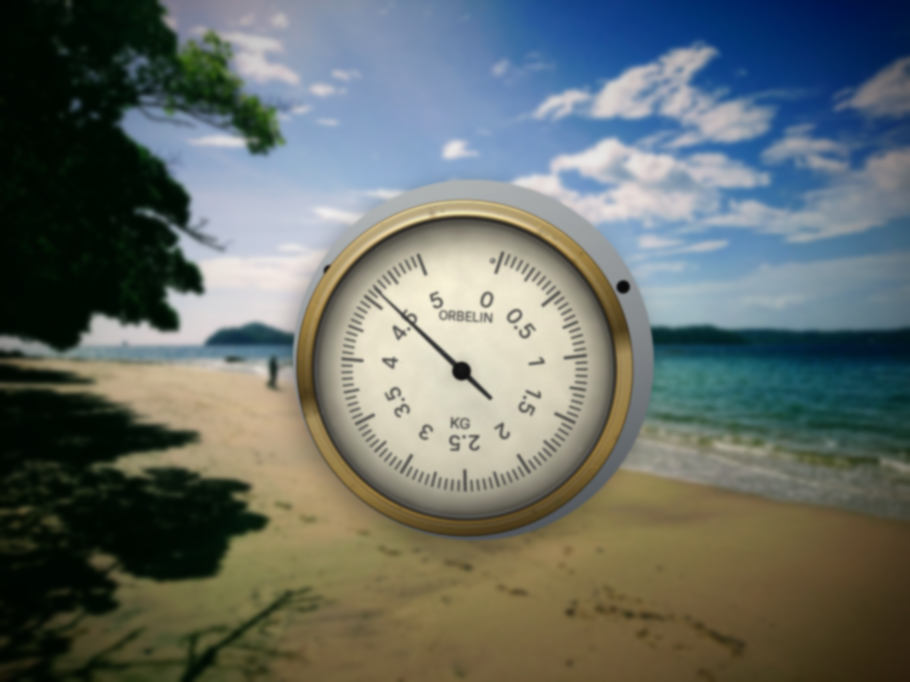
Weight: 4.6,kg
